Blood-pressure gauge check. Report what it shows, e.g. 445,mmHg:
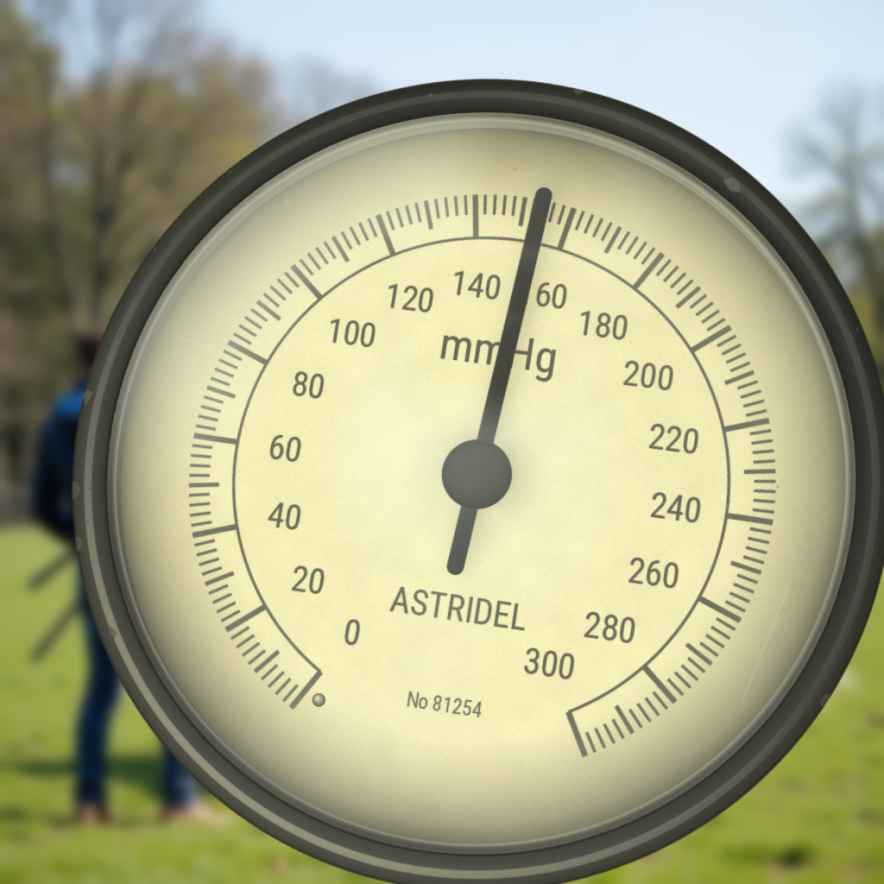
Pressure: 154,mmHg
